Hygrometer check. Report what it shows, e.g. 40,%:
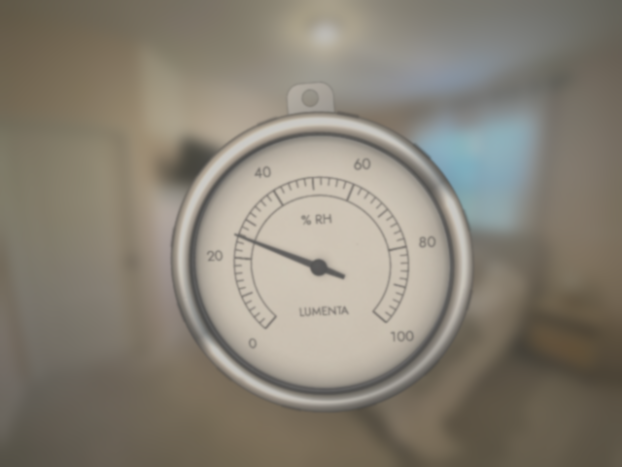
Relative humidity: 26,%
